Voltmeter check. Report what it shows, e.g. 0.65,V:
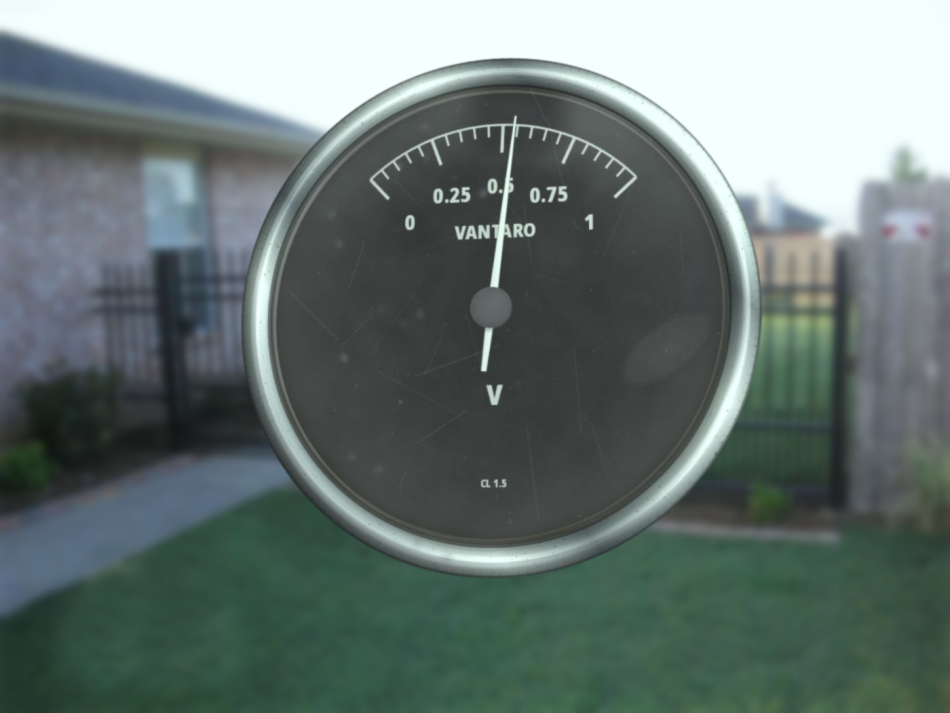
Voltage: 0.55,V
